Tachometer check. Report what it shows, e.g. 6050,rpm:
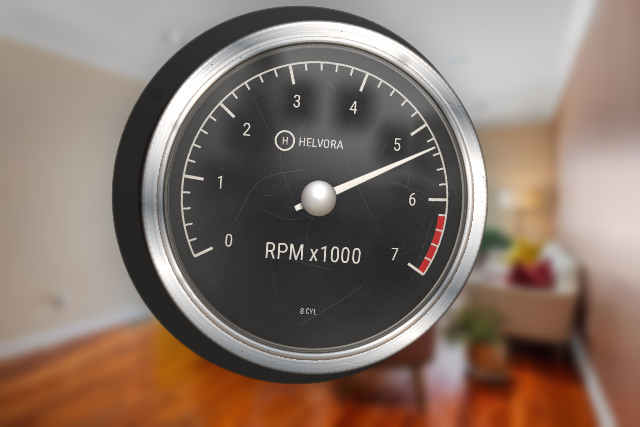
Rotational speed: 5300,rpm
